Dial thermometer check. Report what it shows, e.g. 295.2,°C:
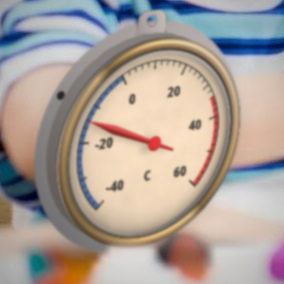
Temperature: -14,°C
